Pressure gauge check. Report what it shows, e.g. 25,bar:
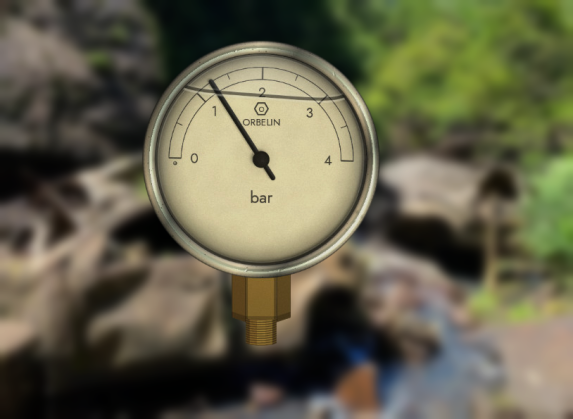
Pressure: 1.25,bar
